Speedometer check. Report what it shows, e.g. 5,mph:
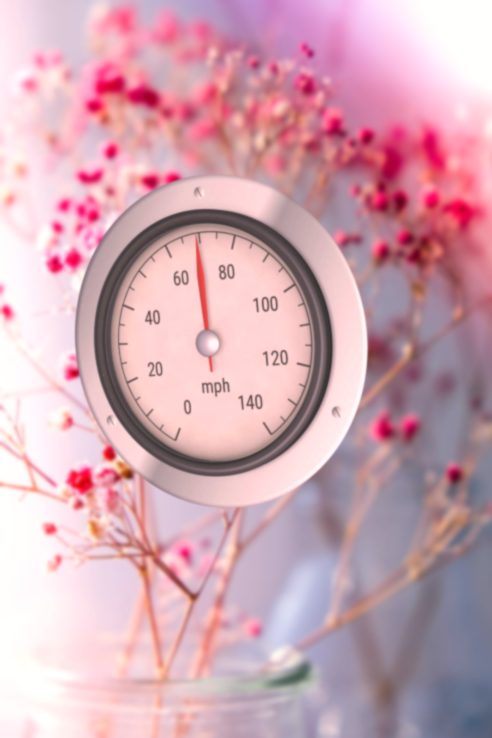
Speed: 70,mph
